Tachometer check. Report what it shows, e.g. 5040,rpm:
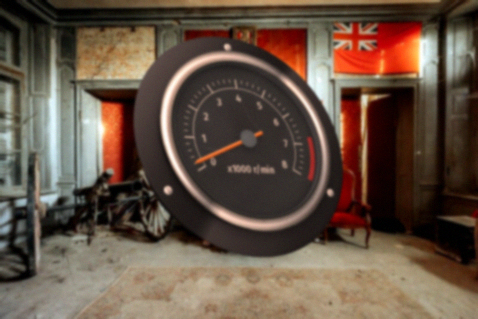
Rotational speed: 200,rpm
